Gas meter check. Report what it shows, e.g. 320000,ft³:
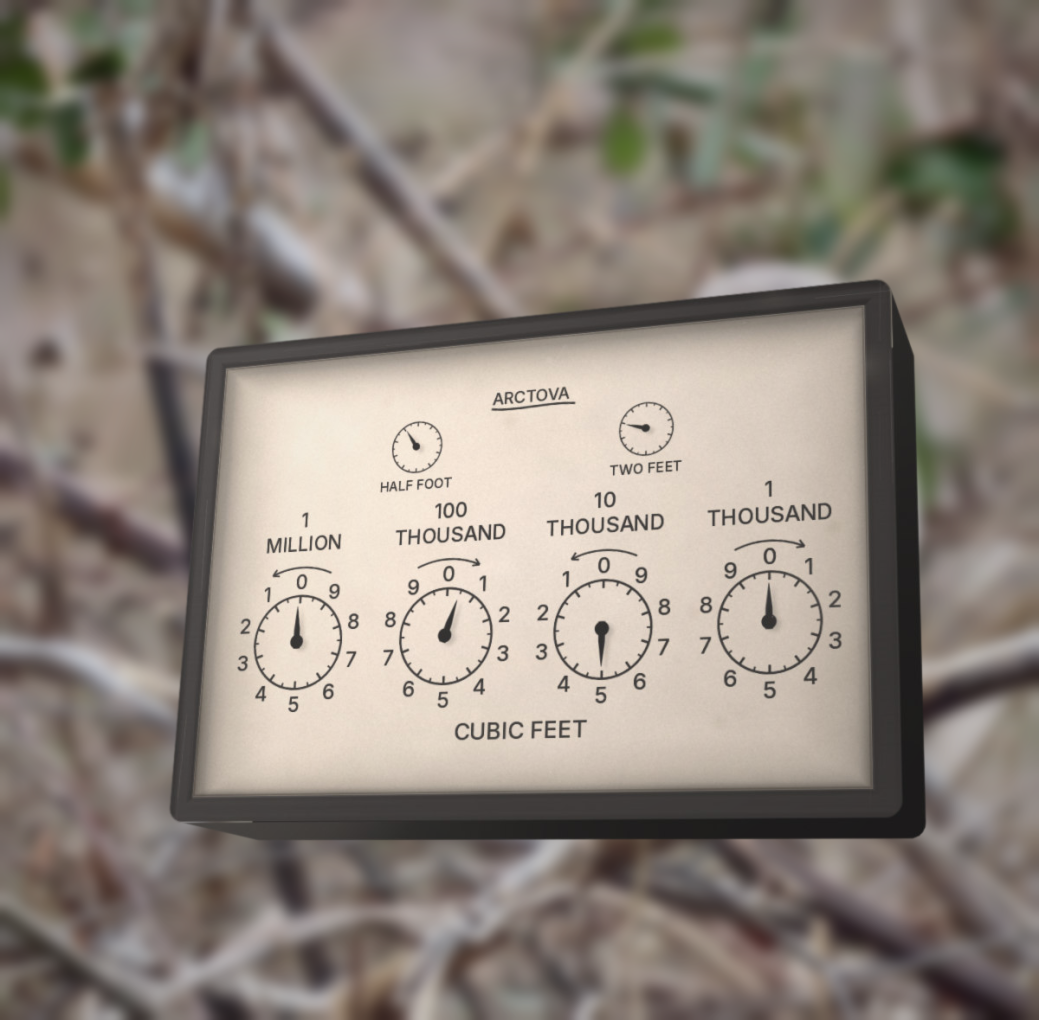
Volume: 5000,ft³
